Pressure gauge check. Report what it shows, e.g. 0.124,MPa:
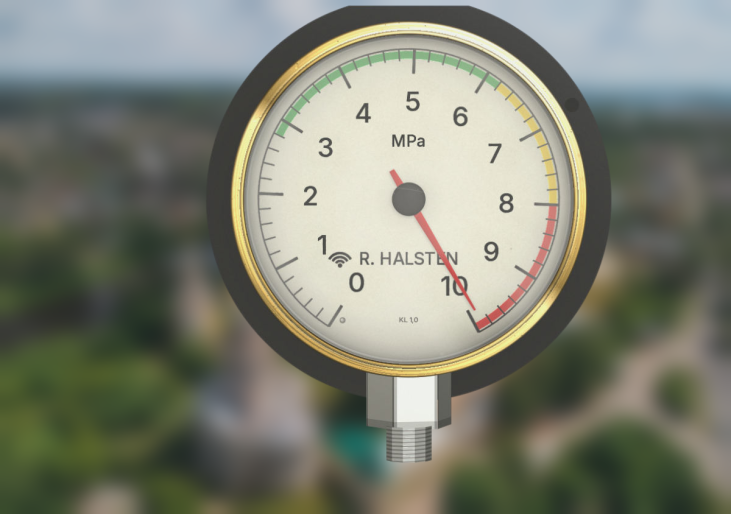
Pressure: 9.9,MPa
